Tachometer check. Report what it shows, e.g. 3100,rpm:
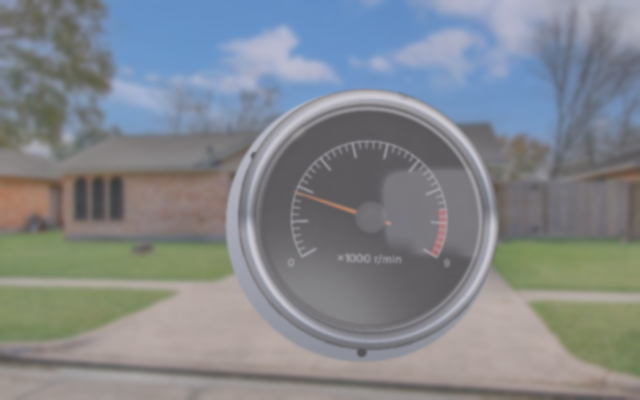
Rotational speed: 1800,rpm
